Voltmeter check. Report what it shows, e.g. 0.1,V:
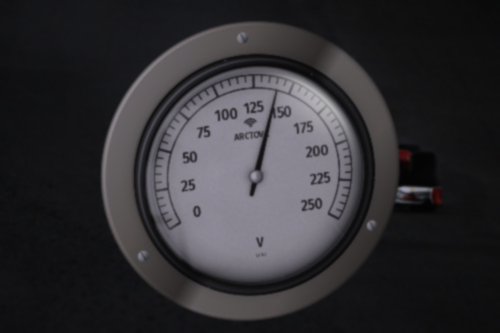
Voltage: 140,V
